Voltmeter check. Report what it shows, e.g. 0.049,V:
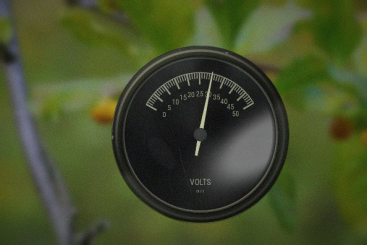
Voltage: 30,V
